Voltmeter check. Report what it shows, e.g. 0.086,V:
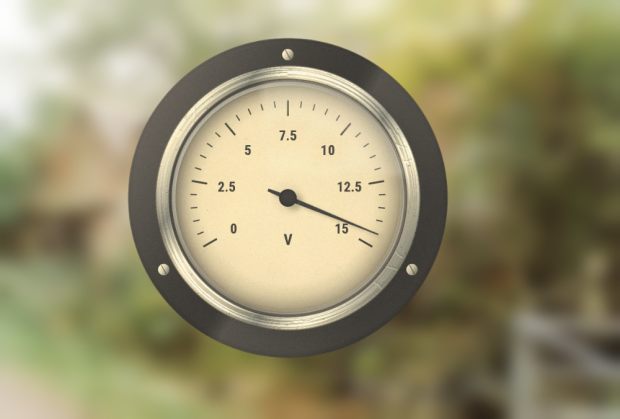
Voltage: 14.5,V
